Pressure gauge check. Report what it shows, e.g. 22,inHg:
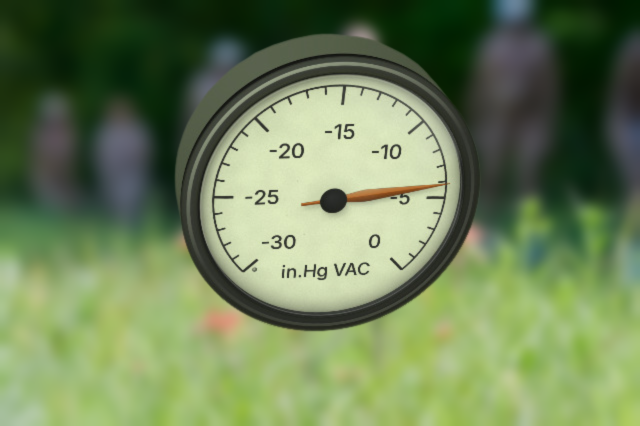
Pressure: -6,inHg
